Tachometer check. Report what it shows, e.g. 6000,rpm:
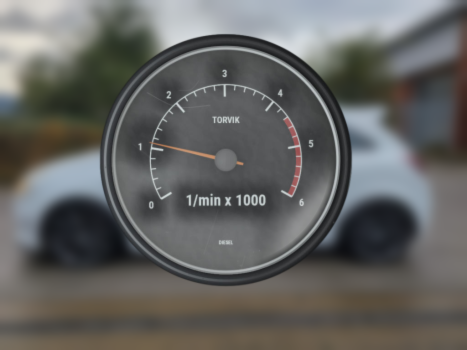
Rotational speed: 1100,rpm
